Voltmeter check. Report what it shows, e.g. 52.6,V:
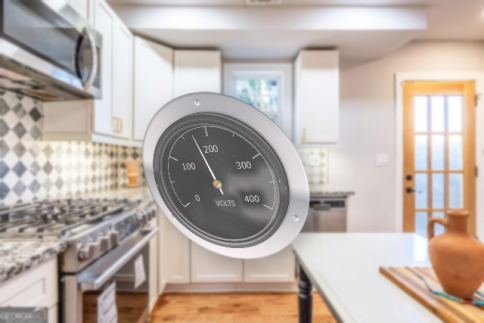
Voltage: 175,V
